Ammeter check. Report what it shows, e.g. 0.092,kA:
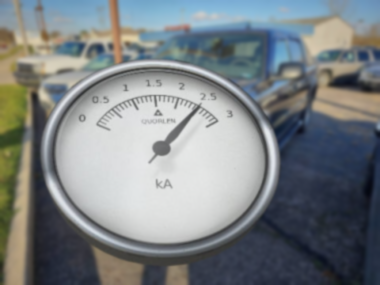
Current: 2.5,kA
